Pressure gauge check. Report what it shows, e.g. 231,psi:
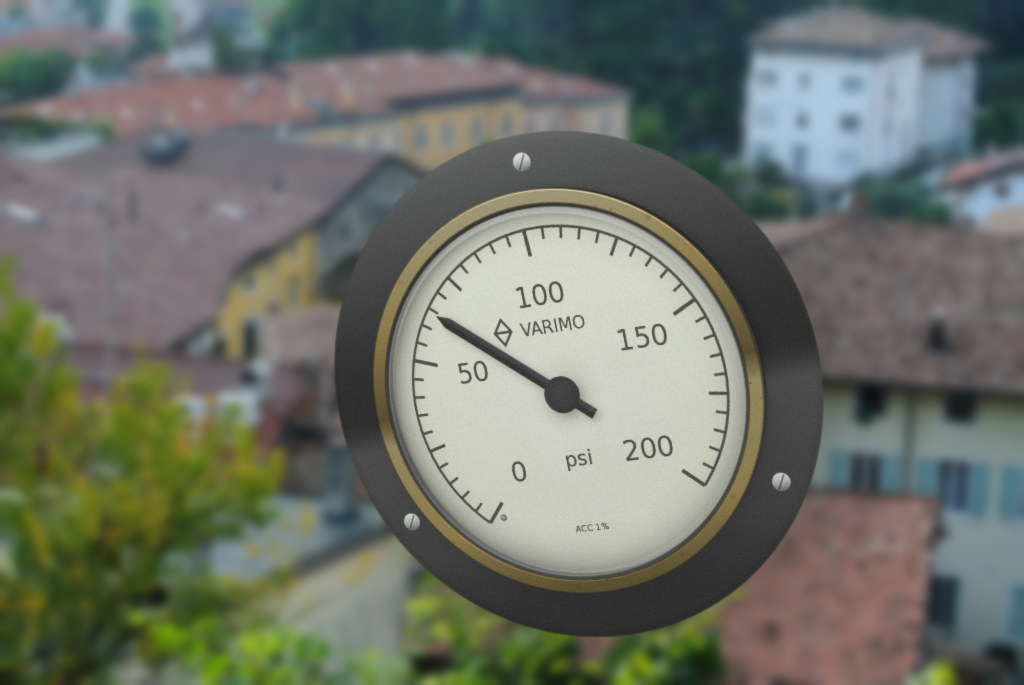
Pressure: 65,psi
